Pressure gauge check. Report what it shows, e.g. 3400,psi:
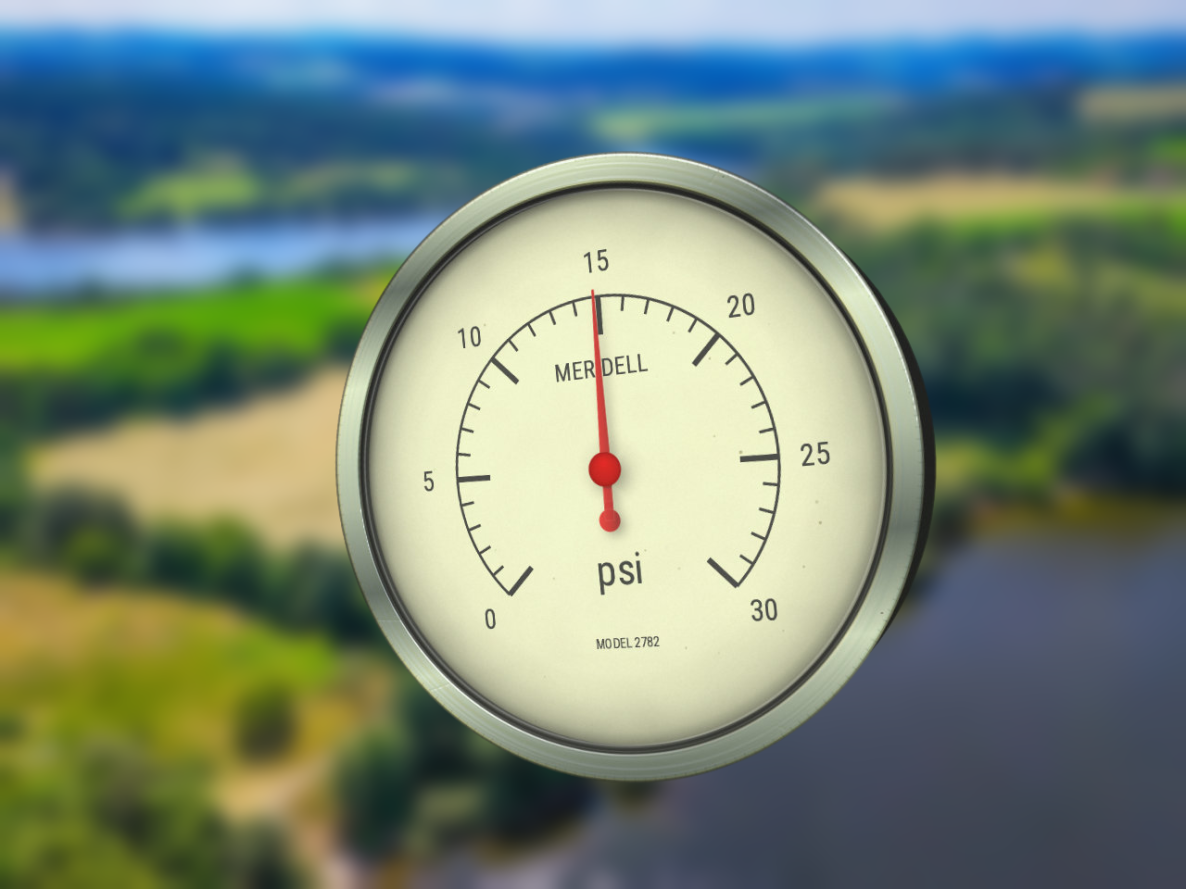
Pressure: 15,psi
